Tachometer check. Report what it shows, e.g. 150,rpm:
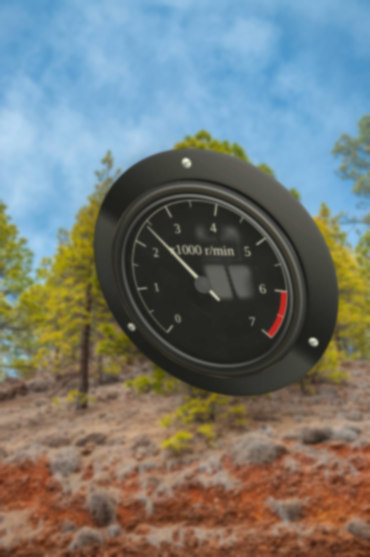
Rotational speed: 2500,rpm
